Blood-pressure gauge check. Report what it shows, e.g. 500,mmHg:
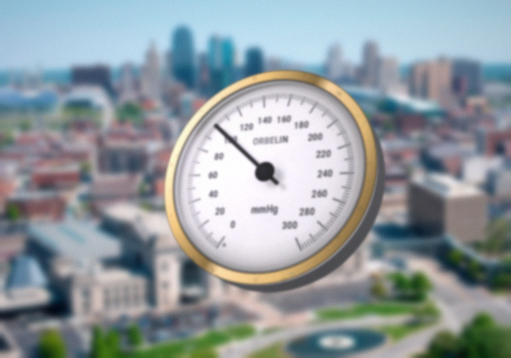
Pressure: 100,mmHg
